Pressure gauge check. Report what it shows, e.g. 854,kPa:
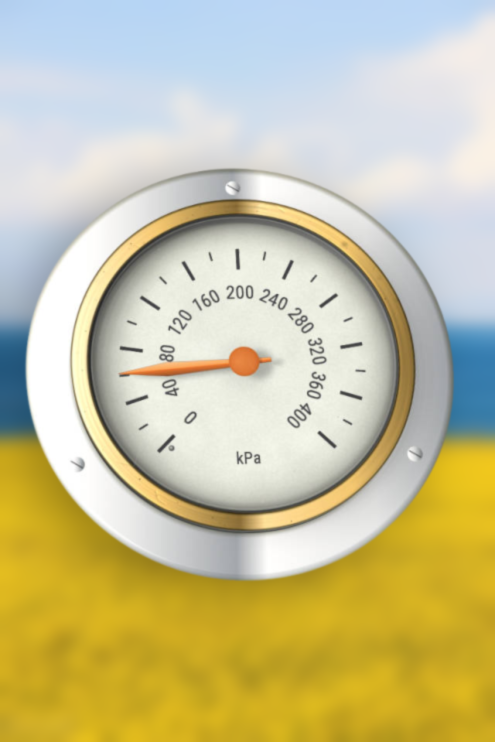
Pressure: 60,kPa
